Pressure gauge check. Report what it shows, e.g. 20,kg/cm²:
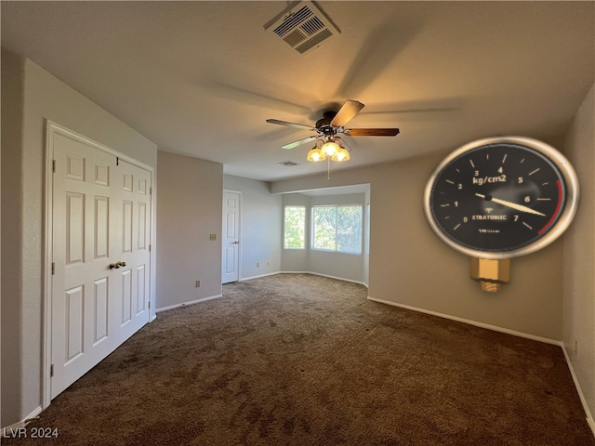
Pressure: 6.5,kg/cm²
